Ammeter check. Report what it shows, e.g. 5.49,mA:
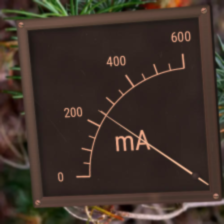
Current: 250,mA
